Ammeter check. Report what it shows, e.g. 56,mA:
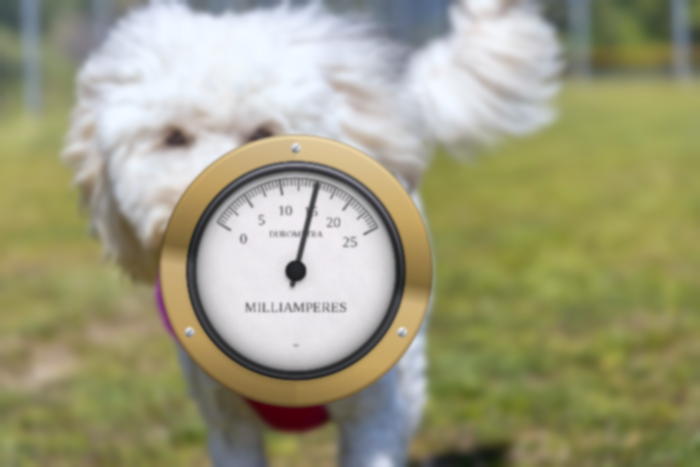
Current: 15,mA
